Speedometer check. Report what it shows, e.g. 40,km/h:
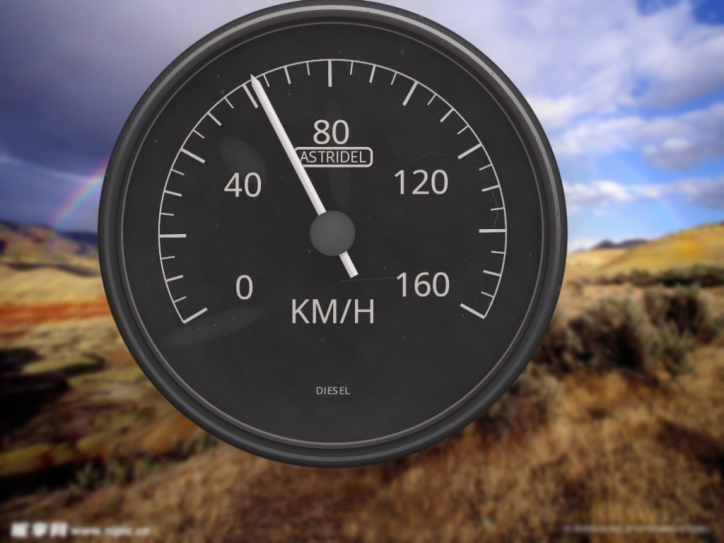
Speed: 62.5,km/h
